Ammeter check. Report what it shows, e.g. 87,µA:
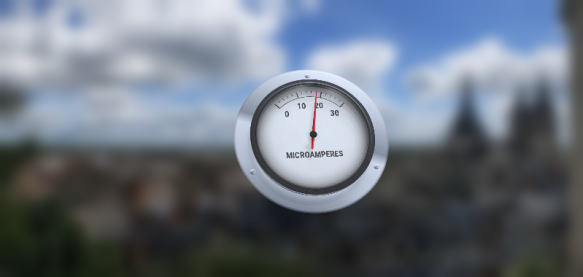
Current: 18,µA
